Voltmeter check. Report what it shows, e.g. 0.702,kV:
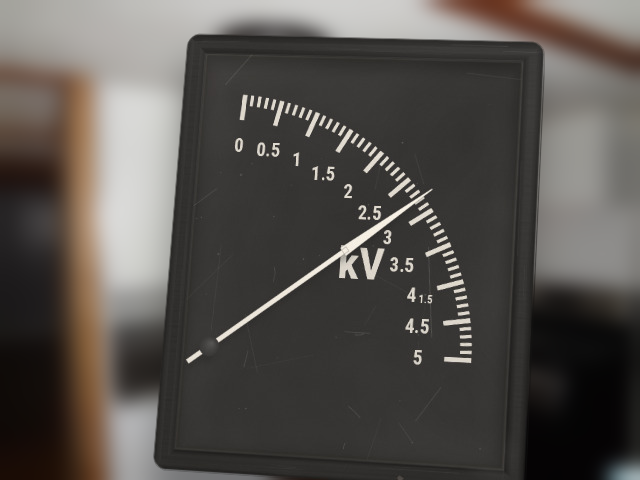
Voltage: 2.8,kV
